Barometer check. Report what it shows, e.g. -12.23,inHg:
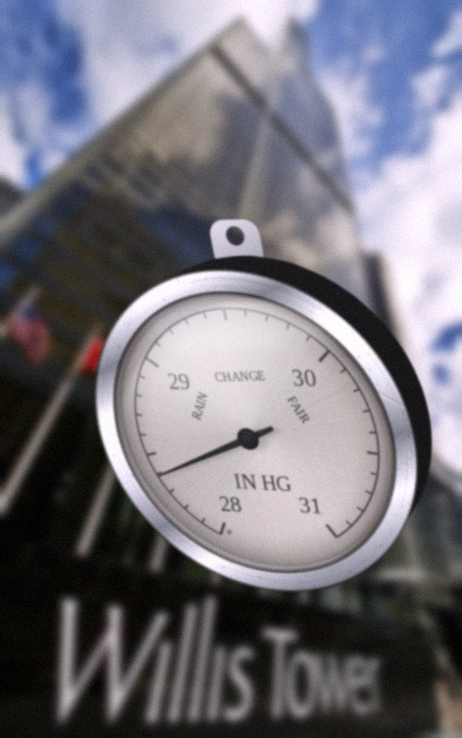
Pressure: 28.4,inHg
